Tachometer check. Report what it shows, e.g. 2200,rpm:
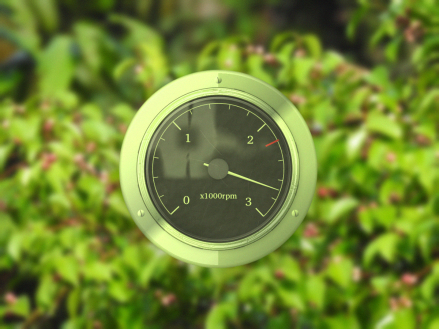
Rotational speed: 2700,rpm
